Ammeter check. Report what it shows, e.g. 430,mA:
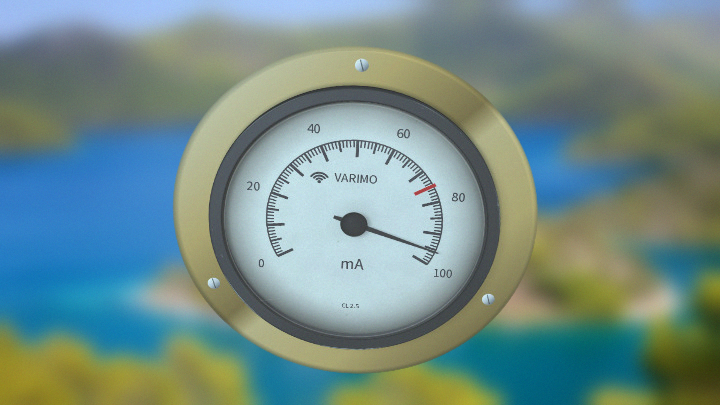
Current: 95,mA
